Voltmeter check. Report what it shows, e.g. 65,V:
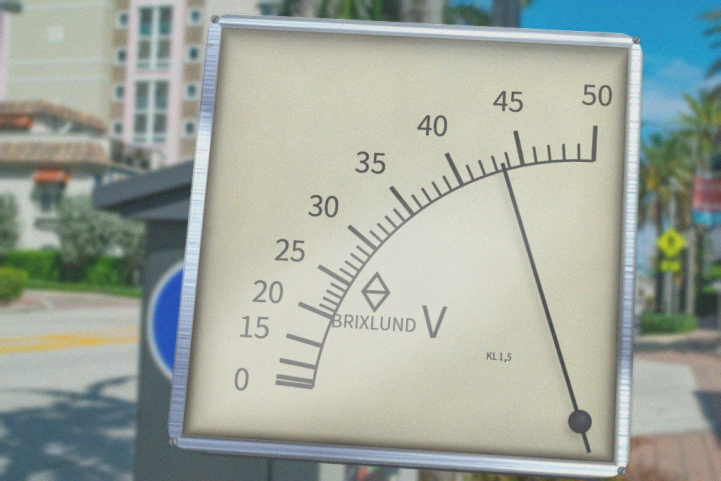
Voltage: 43.5,V
